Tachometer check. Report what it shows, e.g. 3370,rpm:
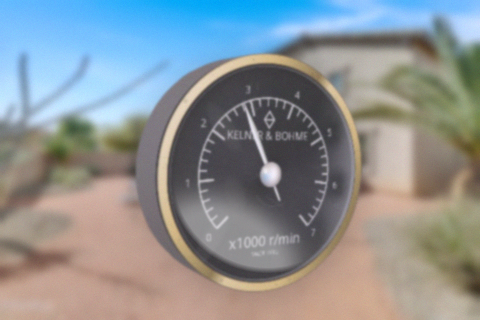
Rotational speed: 2800,rpm
